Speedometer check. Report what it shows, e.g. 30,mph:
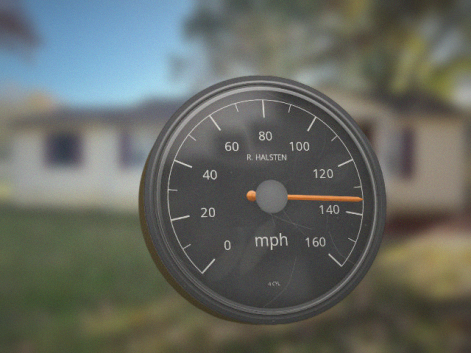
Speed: 135,mph
